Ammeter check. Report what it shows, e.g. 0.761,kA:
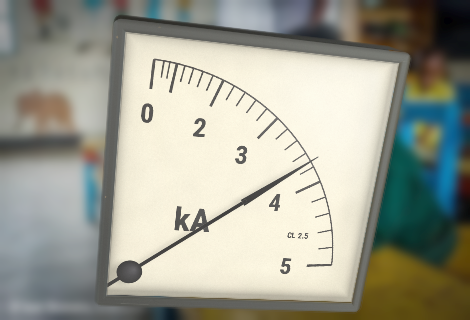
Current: 3.7,kA
